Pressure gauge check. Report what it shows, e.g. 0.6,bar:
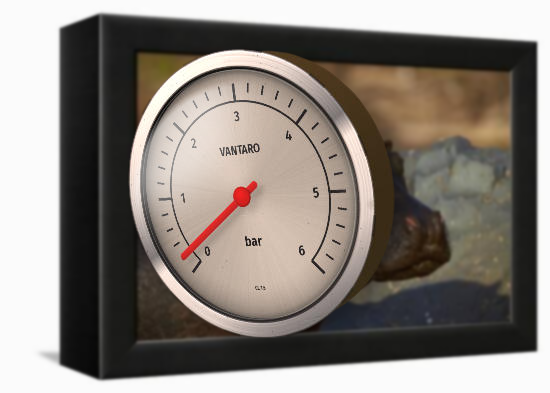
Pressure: 0.2,bar
